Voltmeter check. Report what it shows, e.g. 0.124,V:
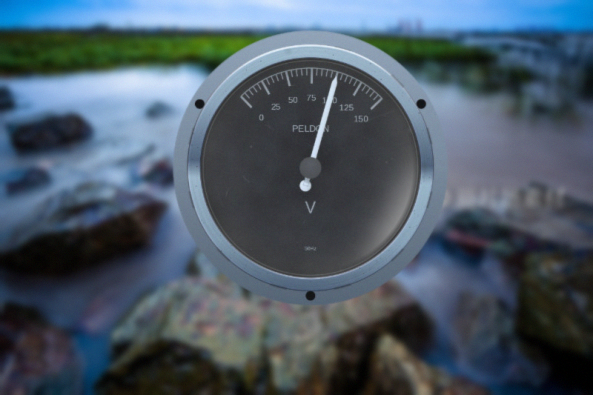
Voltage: 100,V
